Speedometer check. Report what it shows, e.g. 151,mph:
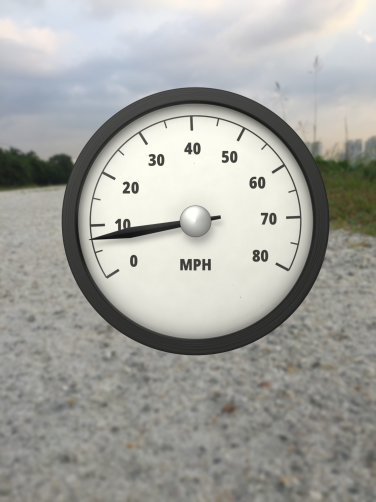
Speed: 7.5,mph
